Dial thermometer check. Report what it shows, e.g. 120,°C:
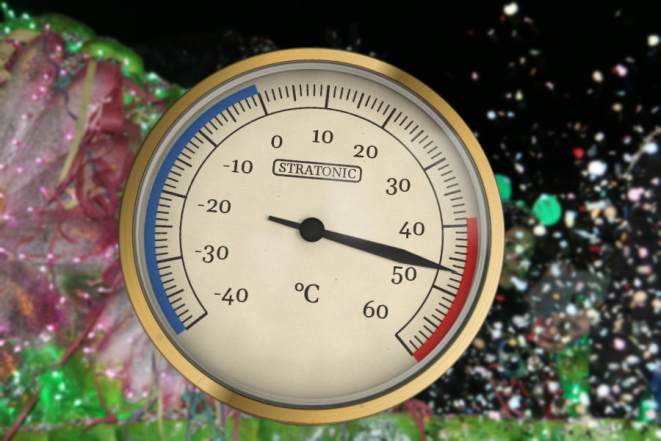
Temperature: 47,°C
